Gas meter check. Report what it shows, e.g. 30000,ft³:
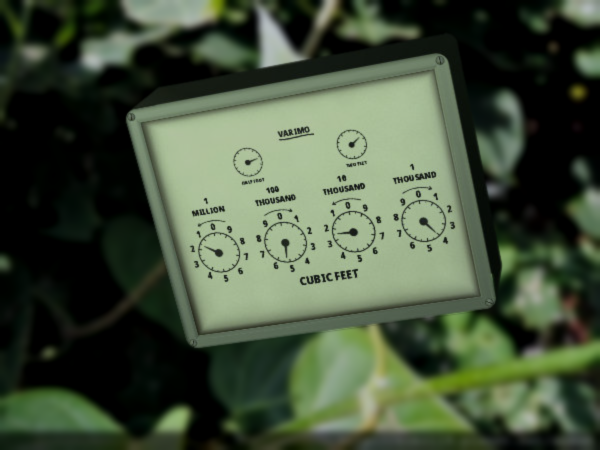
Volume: 152400,ft³
